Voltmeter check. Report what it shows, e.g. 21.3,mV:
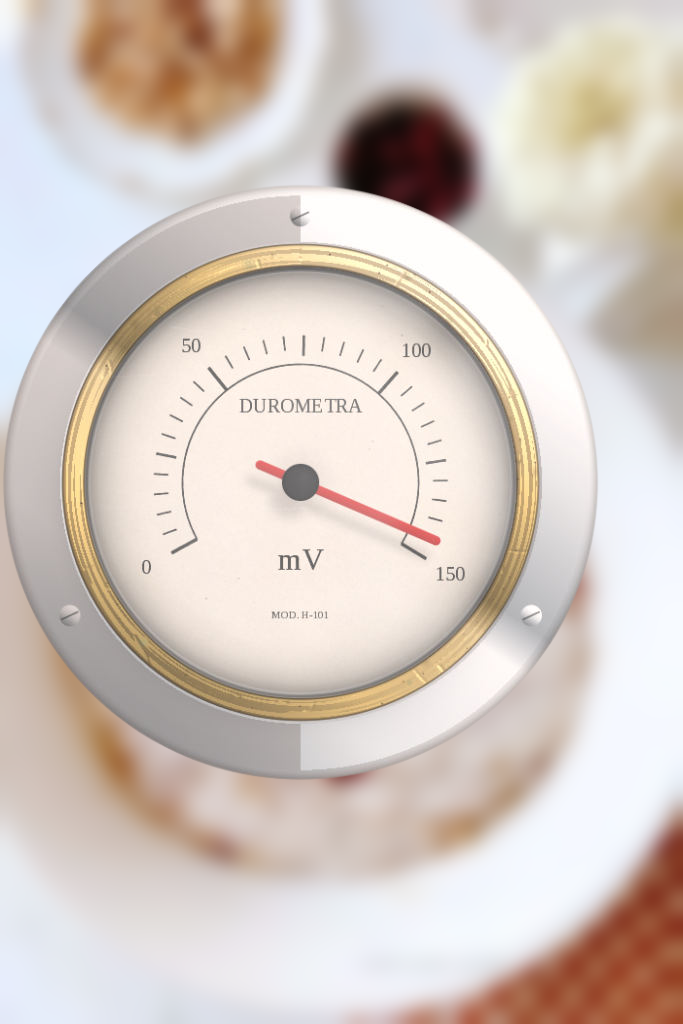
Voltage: 145,mV
